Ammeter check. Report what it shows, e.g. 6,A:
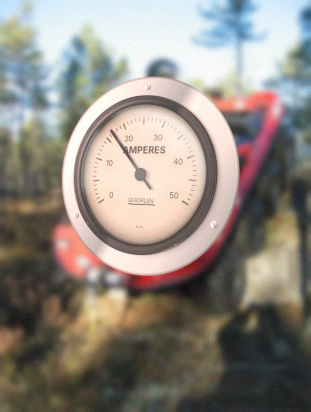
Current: 17,A
